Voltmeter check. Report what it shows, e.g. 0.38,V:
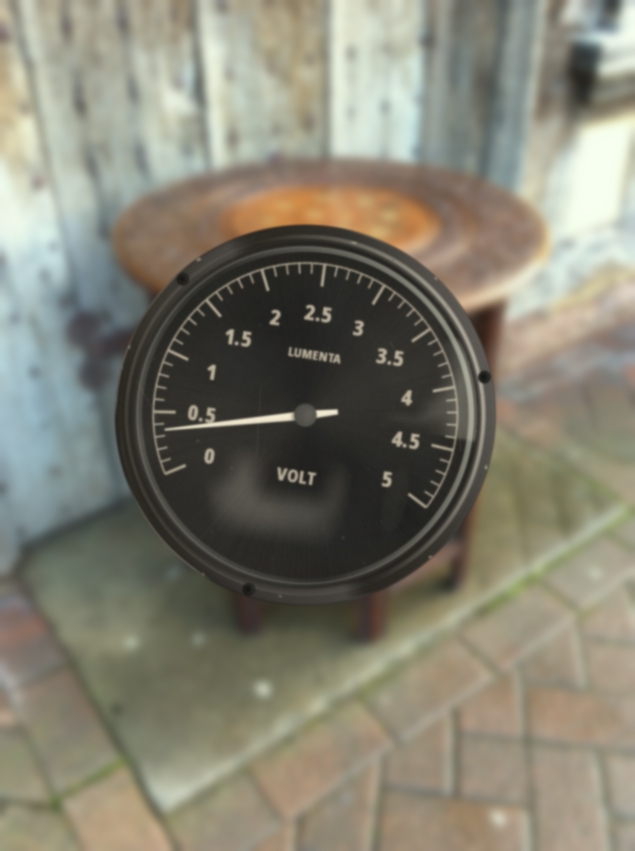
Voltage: 0.35,V
